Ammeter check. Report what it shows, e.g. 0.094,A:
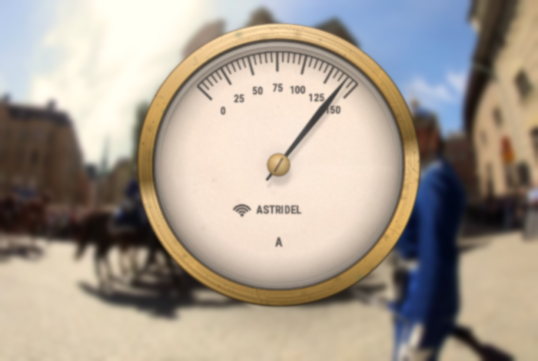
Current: 140,A
